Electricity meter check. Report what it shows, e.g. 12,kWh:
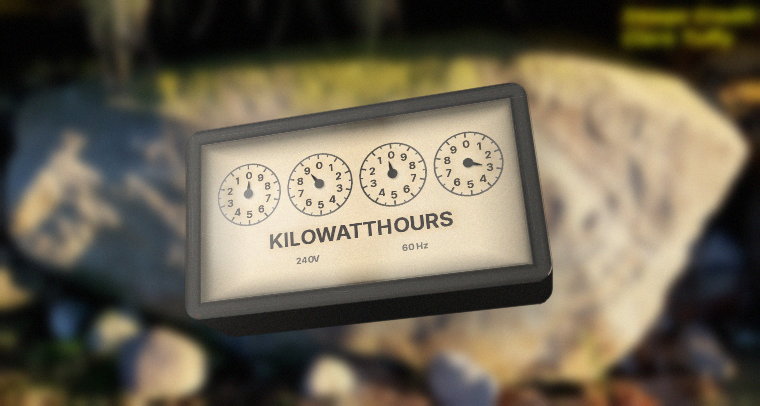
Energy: 9903,kWh
